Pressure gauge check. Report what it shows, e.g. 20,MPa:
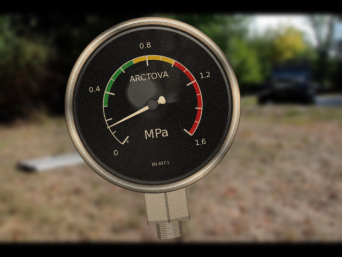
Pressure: 0.15,MPa
